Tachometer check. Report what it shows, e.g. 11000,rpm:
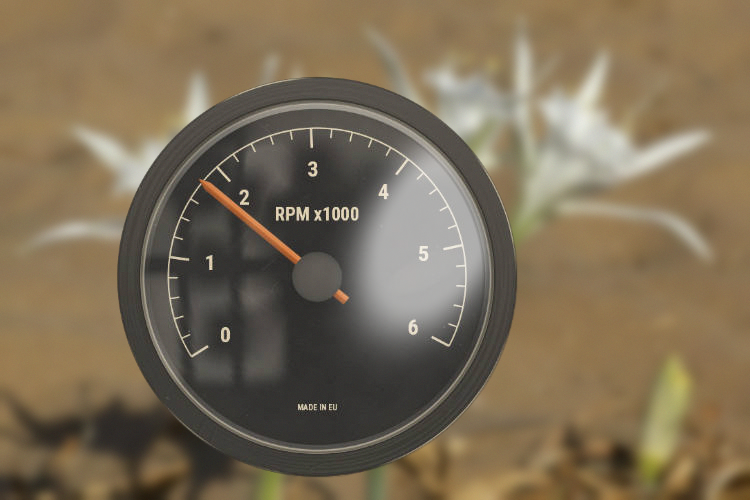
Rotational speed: 1800,rpm
